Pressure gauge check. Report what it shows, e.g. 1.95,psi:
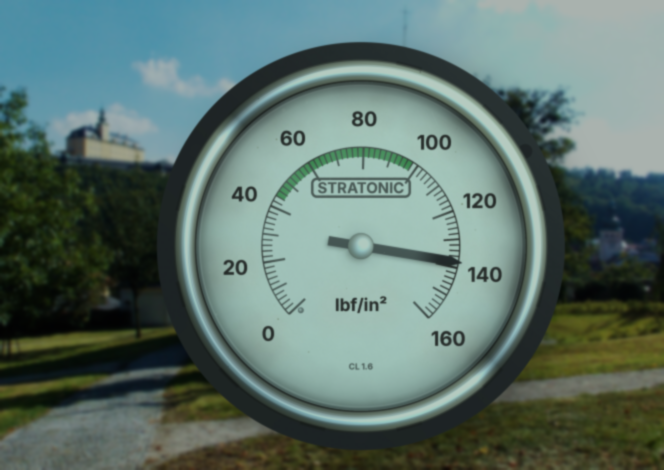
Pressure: 138,psi
